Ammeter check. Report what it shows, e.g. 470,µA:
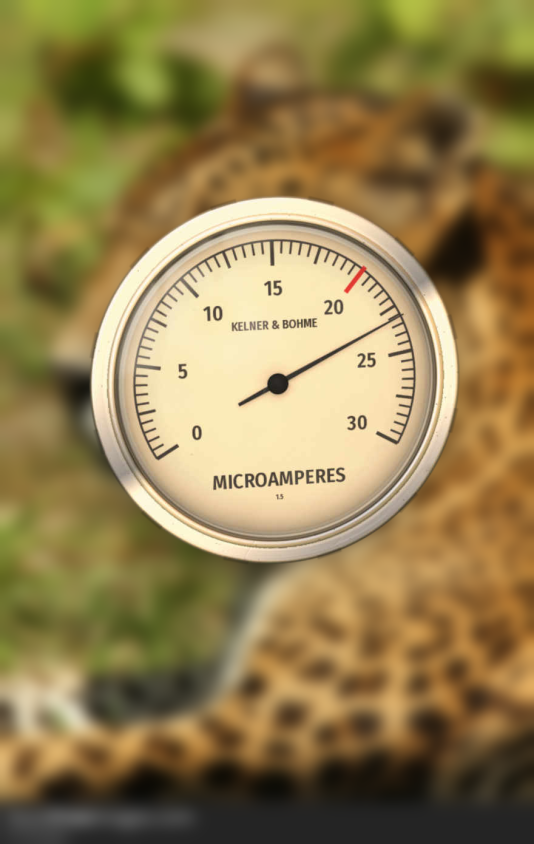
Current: 23,µA
